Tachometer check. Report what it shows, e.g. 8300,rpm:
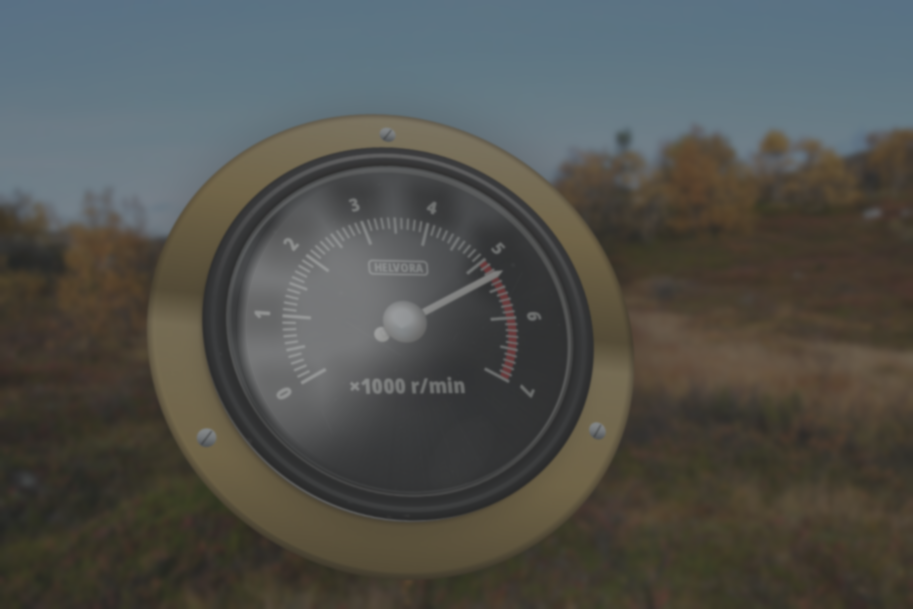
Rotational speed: 5300,rpm
